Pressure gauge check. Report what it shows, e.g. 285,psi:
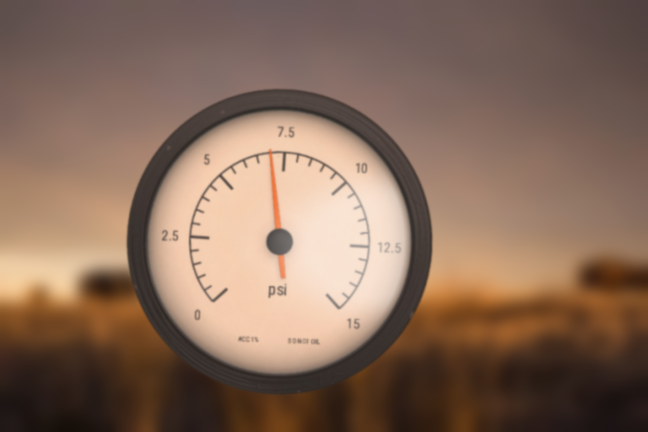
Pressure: 7,psi
